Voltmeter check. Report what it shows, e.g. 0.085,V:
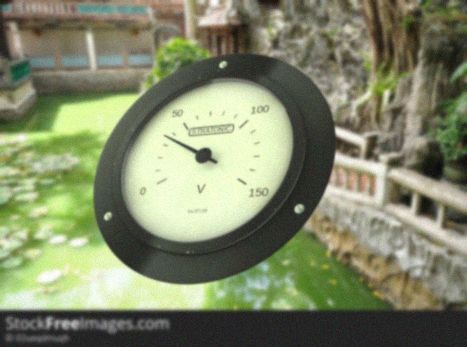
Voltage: 35,V
